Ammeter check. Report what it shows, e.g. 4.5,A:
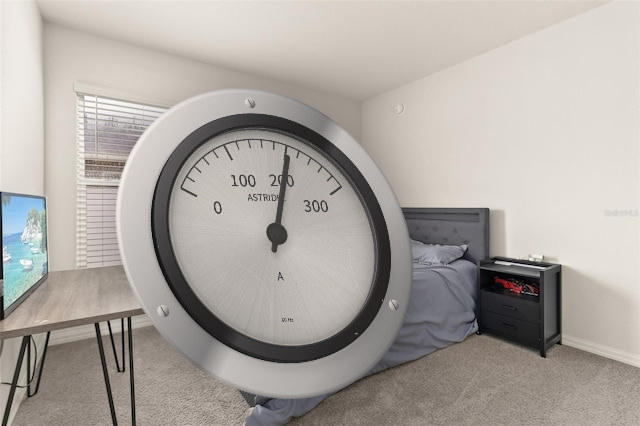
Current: 200,A
